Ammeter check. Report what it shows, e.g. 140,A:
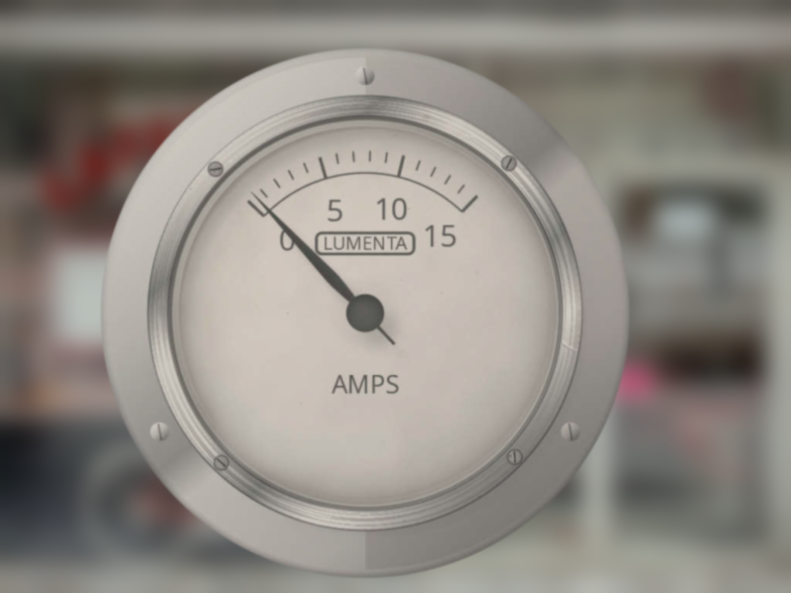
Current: 0.5,A
